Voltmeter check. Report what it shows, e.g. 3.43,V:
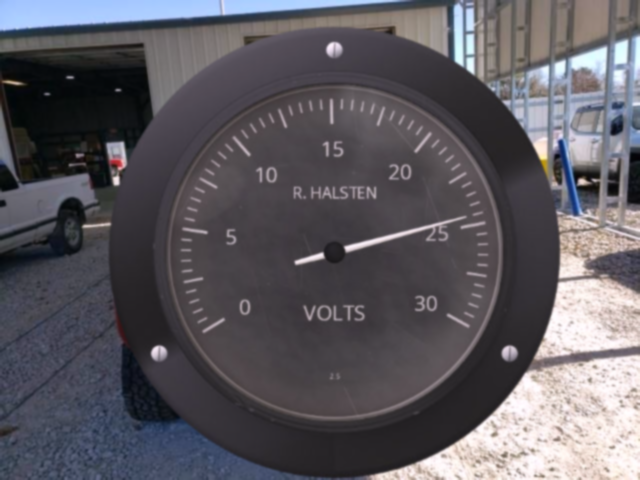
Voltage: 24.5,V
